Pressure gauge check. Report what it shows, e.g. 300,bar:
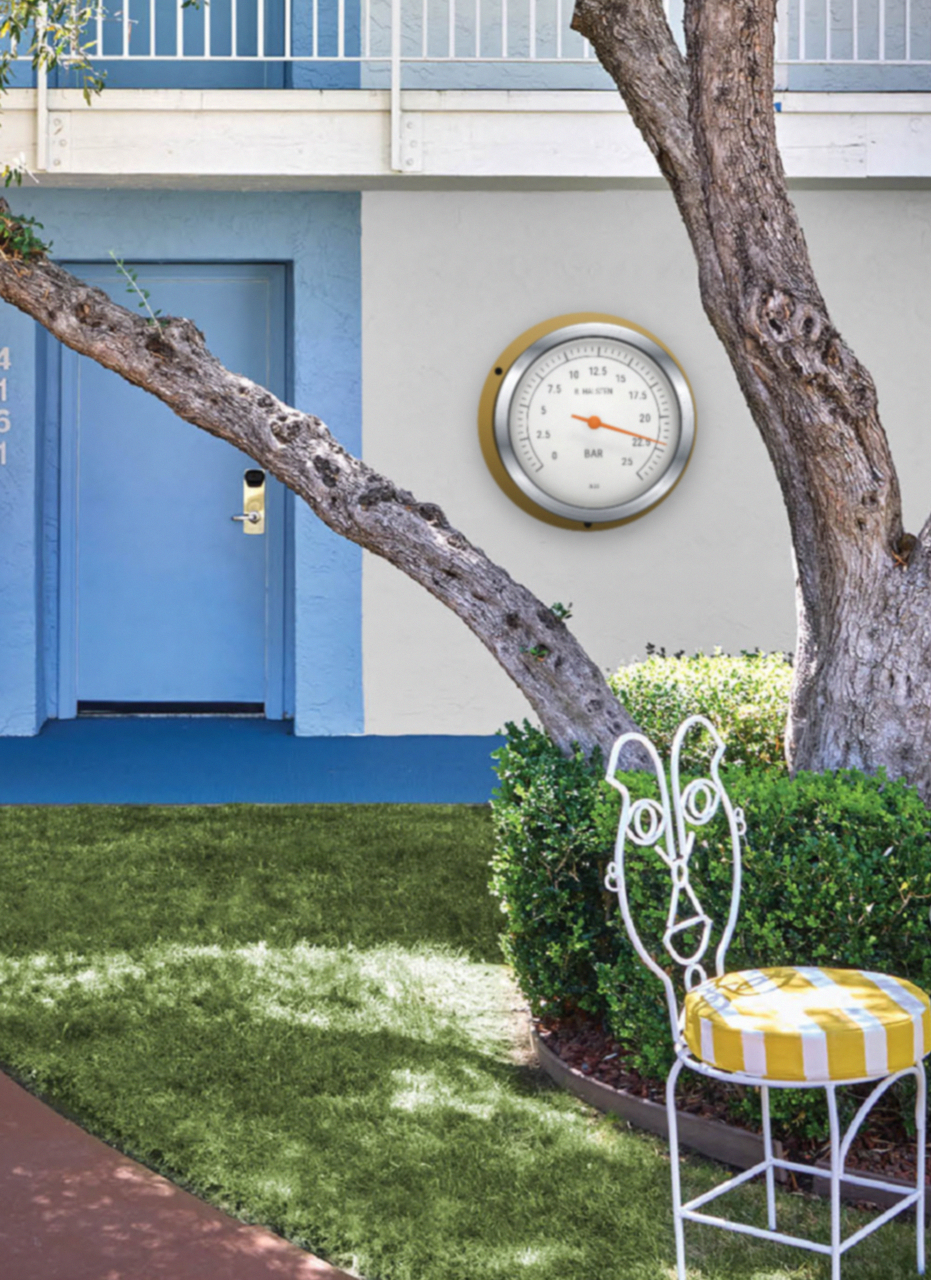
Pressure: 22,bar
